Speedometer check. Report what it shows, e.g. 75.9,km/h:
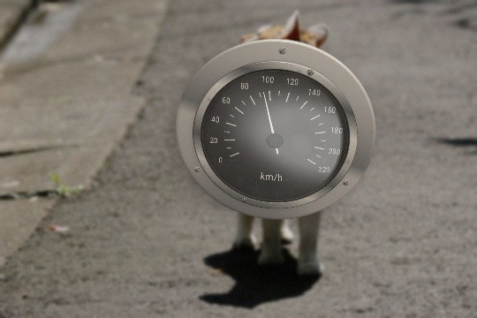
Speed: 95,km/h
